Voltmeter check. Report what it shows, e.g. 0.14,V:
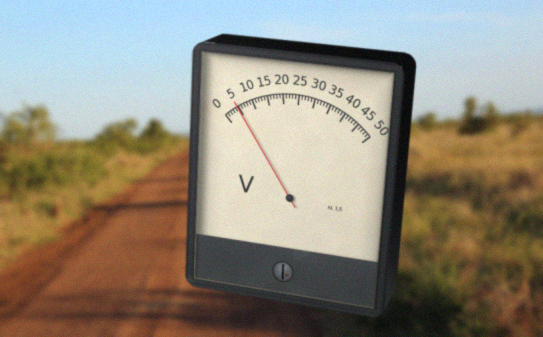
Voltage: 5,V
